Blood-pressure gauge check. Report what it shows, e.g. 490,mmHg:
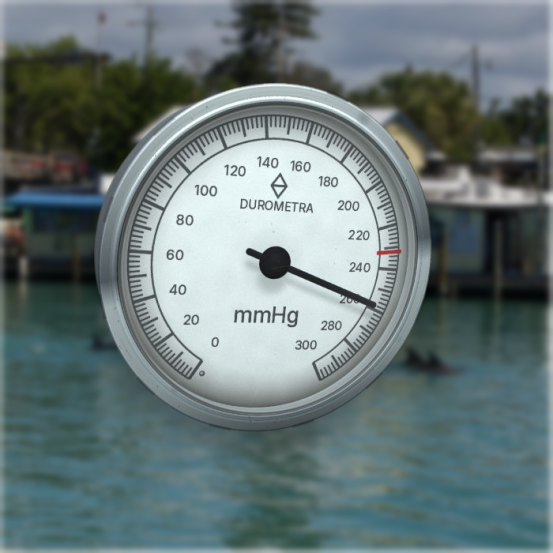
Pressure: 258,mmHg
